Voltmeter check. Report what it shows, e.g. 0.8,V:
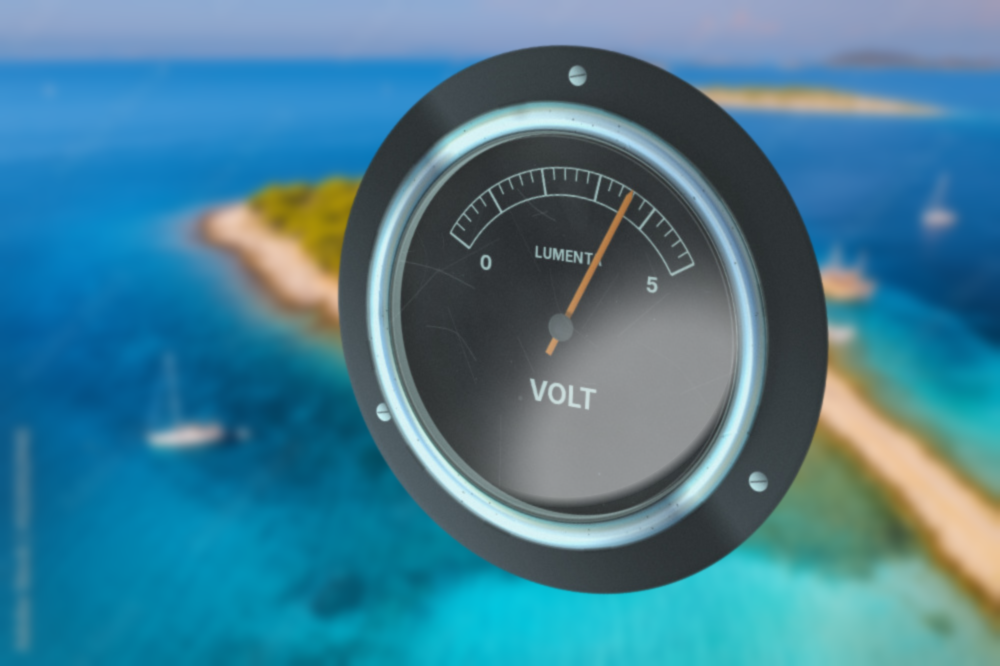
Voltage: 3.6,V
